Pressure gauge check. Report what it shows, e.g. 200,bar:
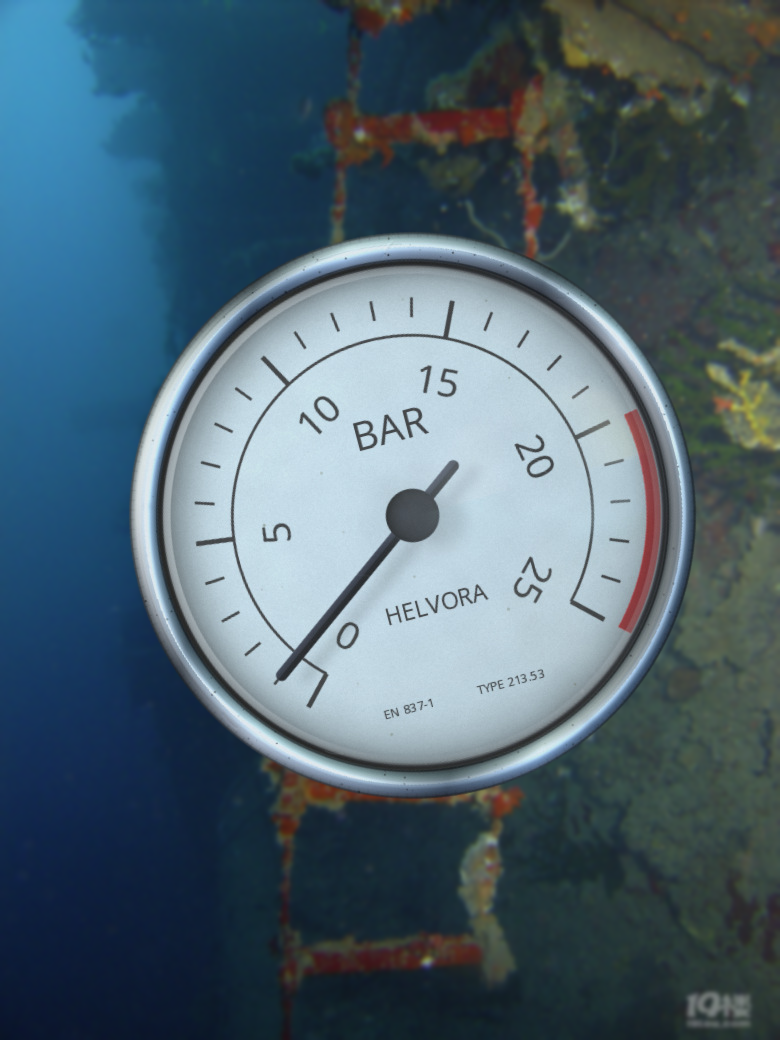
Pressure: 1,bar
